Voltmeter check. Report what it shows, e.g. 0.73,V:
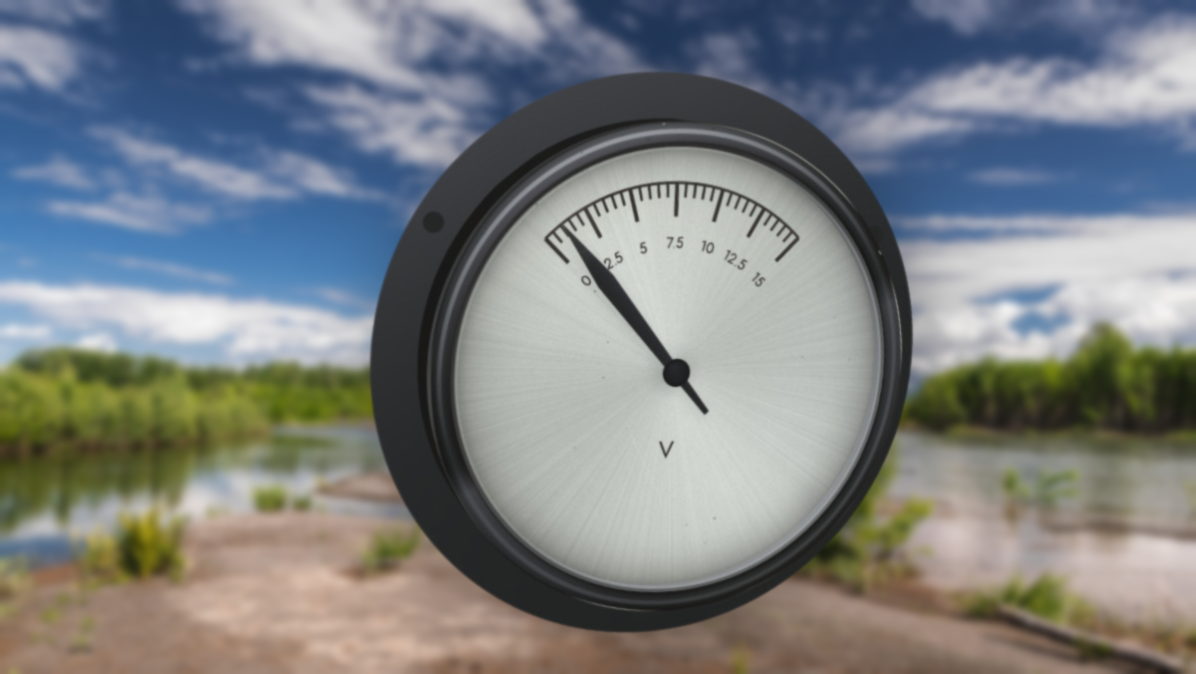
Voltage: 1,V
